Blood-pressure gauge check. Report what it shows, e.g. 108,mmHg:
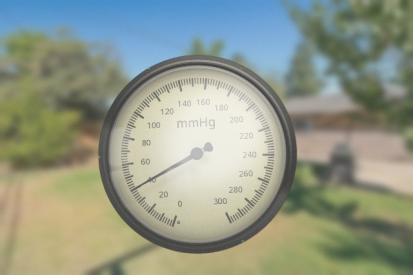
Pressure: 40,mmHg
